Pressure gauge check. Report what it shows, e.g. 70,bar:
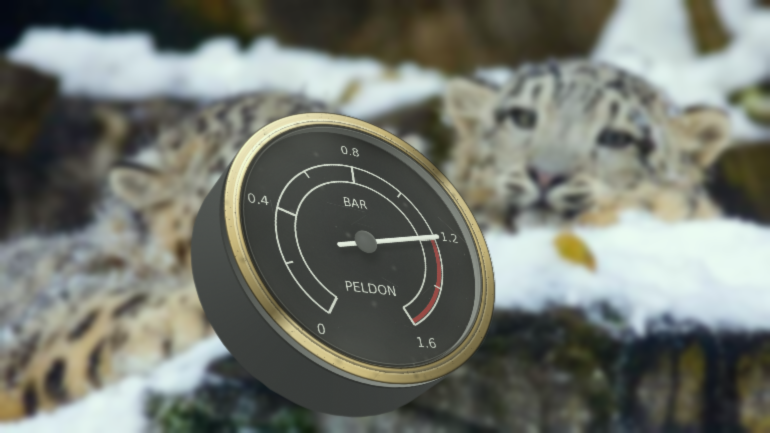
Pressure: 1.2,bar
